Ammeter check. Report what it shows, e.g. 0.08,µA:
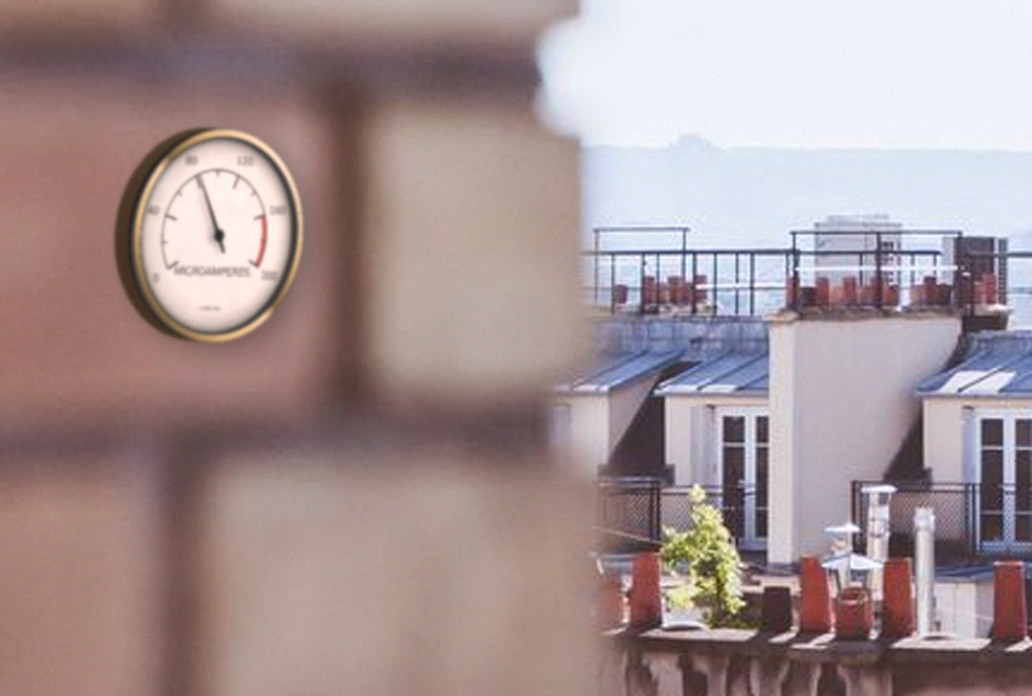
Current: 80,µA
